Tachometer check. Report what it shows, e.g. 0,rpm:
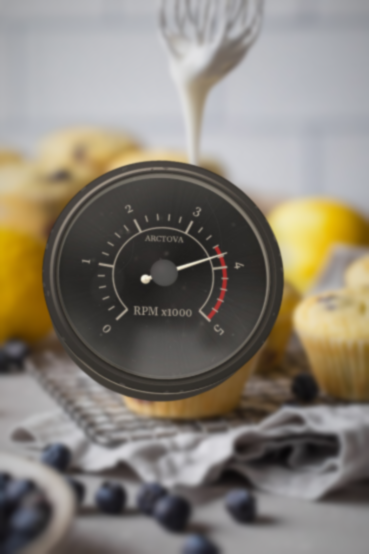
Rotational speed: 3800,rpm
